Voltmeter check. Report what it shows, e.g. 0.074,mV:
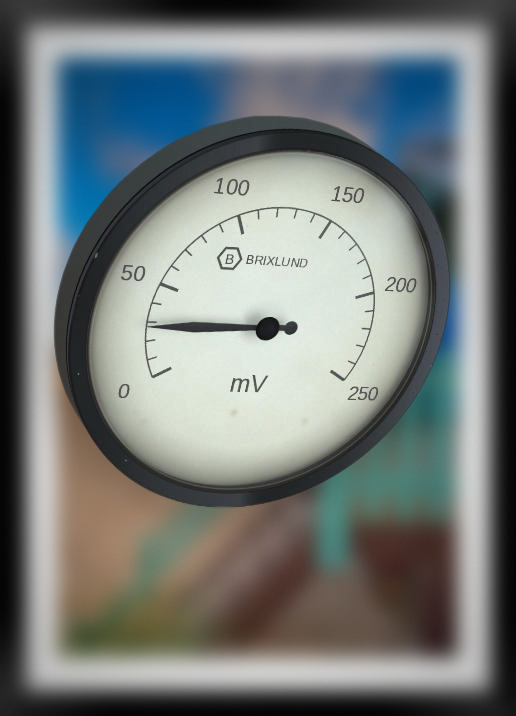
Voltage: 30,mV
